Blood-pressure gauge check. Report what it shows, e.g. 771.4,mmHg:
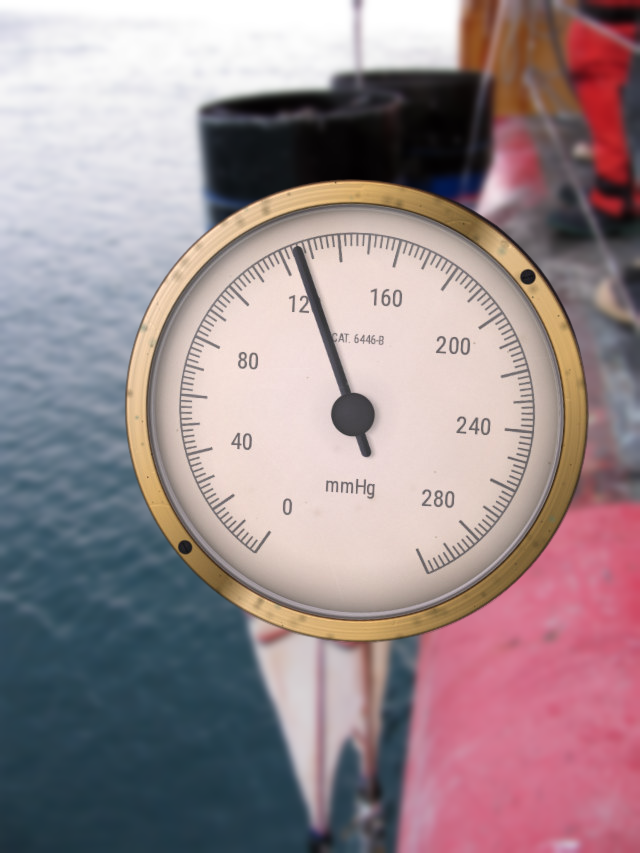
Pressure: 126,mmHg
